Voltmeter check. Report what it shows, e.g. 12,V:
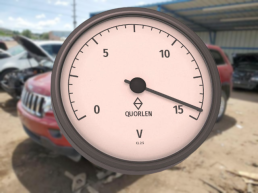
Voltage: 14.5,V
